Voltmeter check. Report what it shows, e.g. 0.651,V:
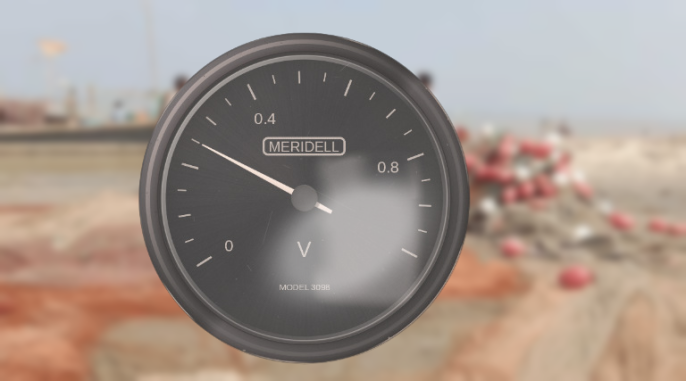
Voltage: 0.25,V
